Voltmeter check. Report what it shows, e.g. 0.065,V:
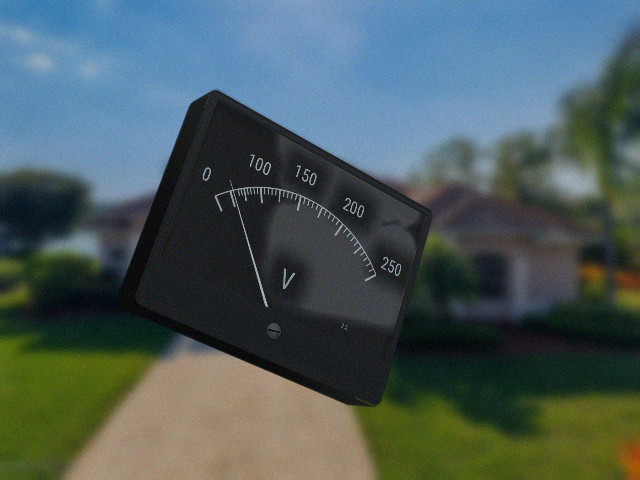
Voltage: 50,V
